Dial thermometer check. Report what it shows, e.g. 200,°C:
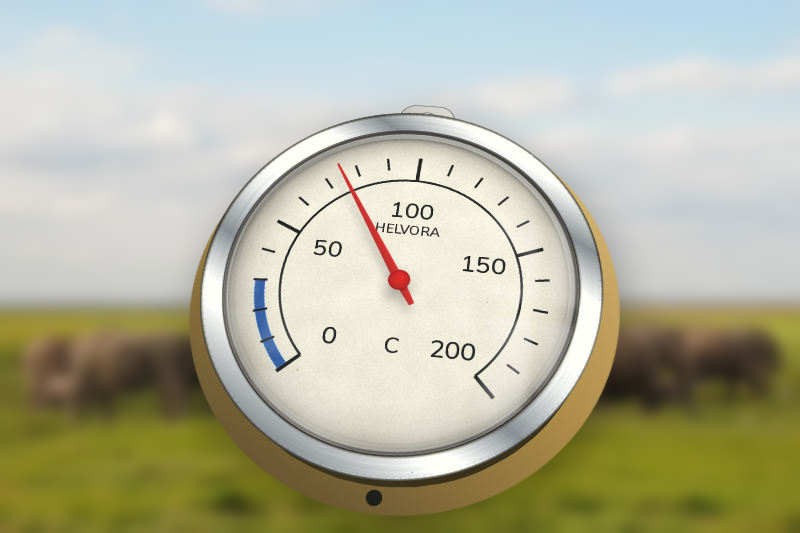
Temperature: 75,°C
